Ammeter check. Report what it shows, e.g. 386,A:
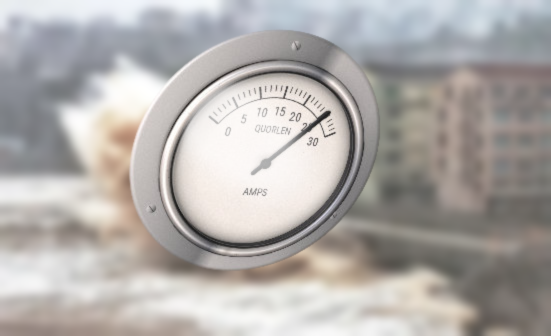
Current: 25,A
